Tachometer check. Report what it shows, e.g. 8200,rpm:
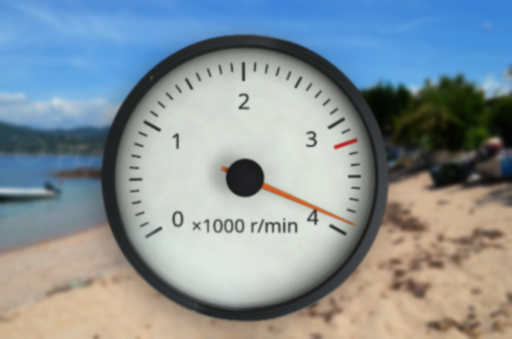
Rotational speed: 3900,rpm
